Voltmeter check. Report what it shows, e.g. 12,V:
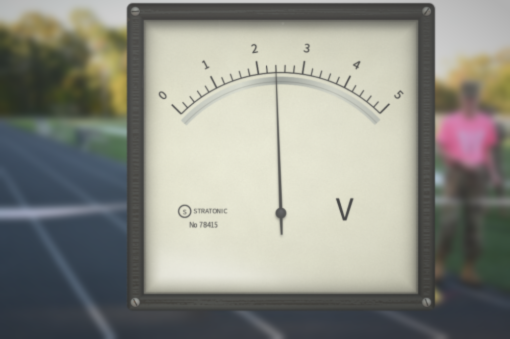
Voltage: 2.4,V
